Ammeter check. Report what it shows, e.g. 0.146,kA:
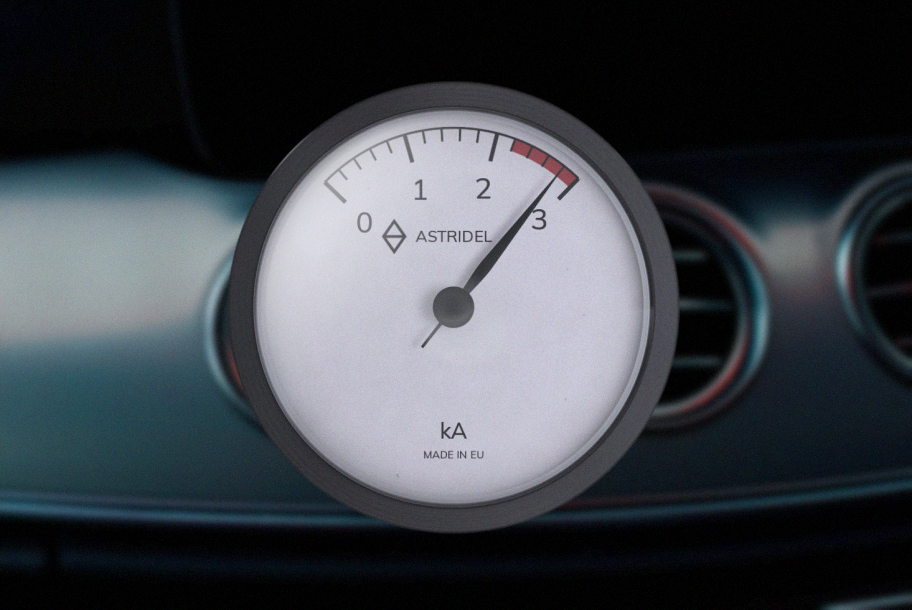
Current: 2.8,kA
